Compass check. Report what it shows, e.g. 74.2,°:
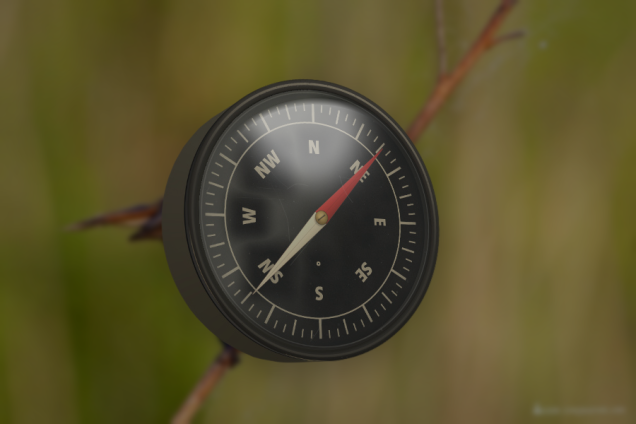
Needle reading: 45,°
